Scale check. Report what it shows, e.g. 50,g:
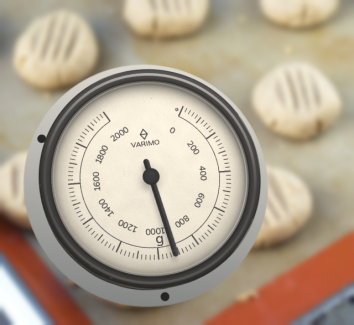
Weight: 920,g
